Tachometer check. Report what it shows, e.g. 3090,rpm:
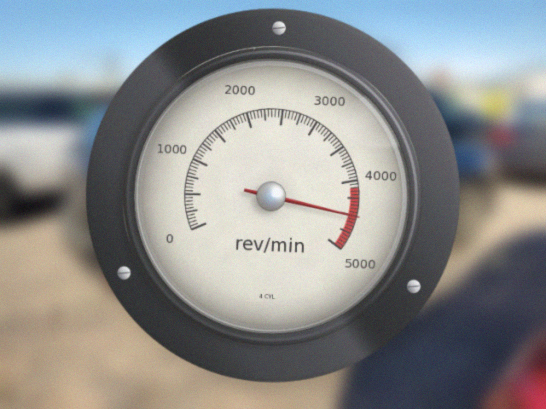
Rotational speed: 4500,rpm
